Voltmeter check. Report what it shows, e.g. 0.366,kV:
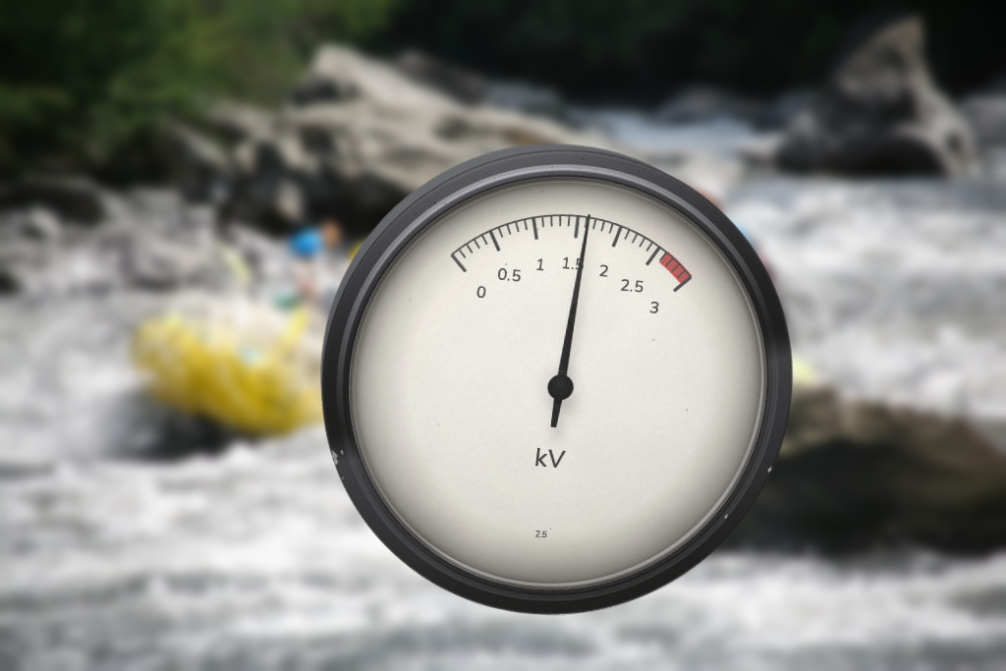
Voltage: 1.6,kV
